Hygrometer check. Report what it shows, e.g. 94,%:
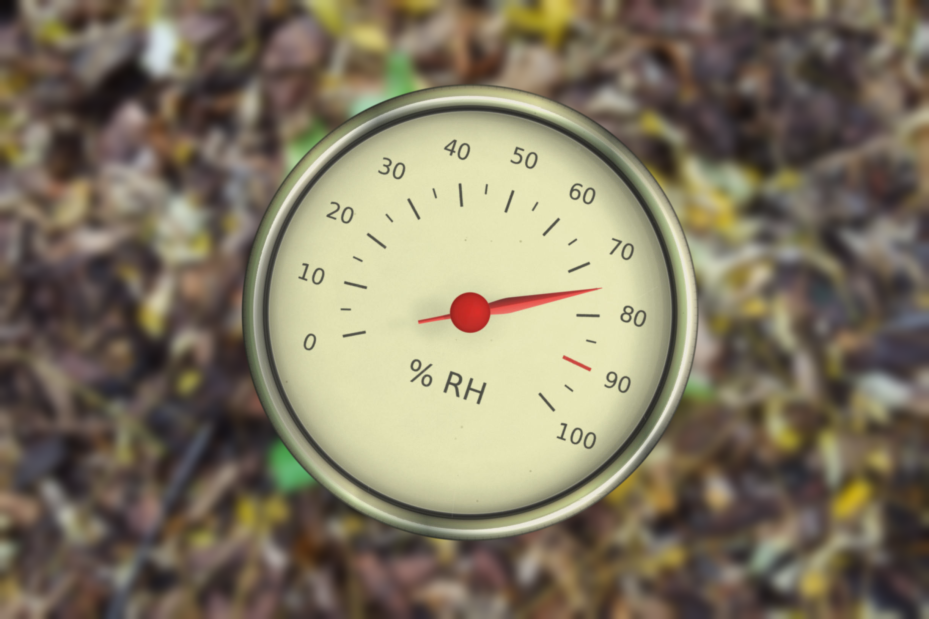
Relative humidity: 75,%
